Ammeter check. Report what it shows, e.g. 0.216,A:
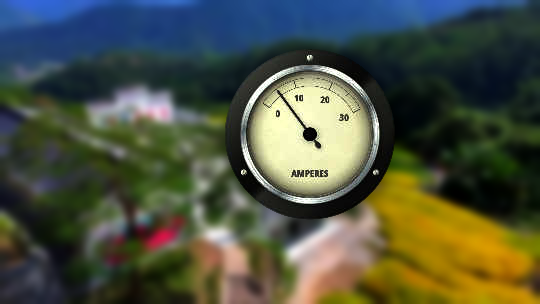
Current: 5,A
